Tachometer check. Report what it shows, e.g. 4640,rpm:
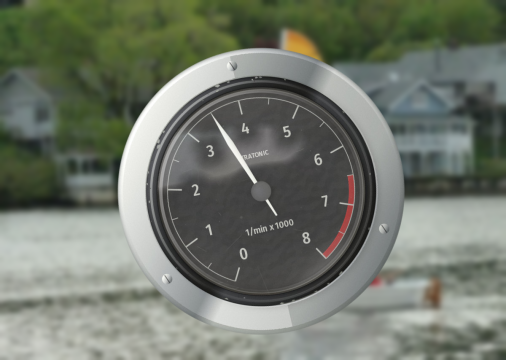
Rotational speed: 3500,rpm
